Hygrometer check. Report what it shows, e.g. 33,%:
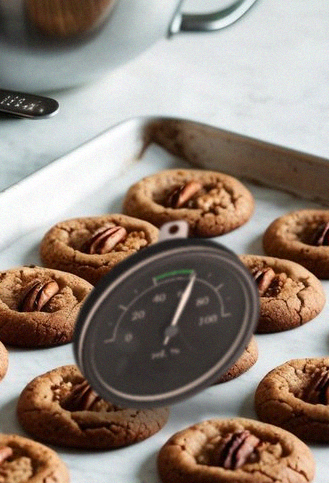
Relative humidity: 60,%
